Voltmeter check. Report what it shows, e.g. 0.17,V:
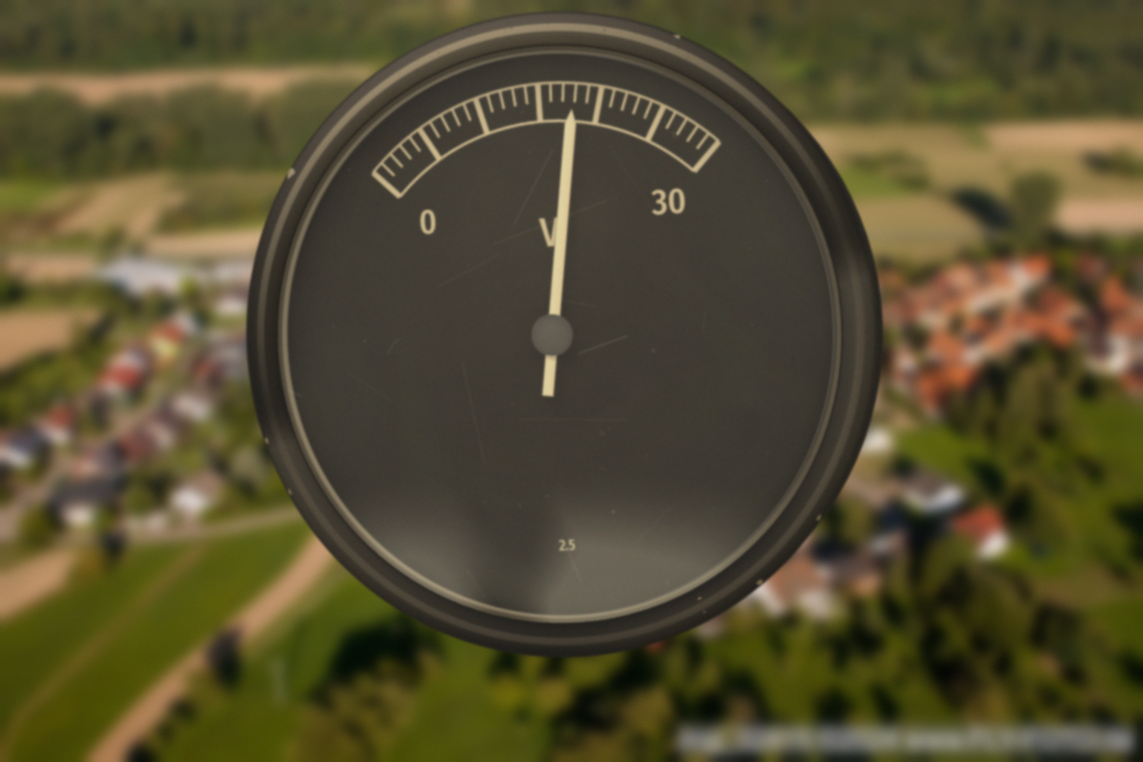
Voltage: 18,V
